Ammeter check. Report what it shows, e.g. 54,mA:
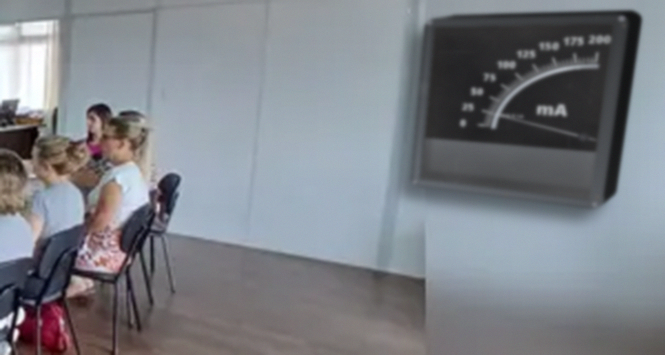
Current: 25,mA
